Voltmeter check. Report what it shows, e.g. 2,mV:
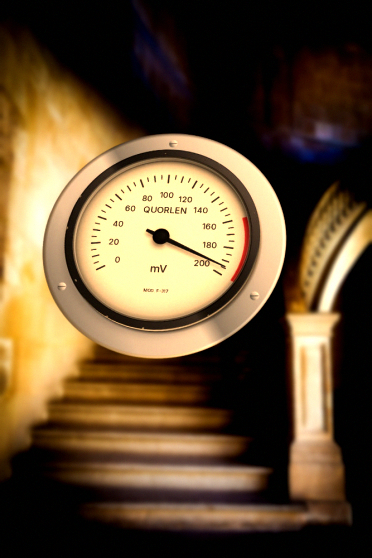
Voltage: 195,mV
